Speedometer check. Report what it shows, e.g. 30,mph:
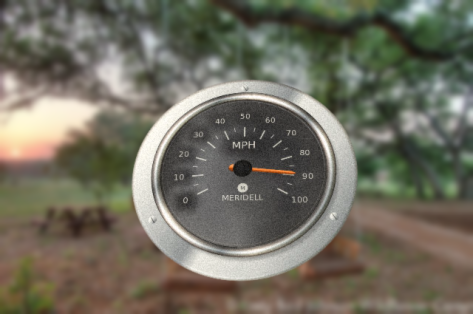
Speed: 90,mph
